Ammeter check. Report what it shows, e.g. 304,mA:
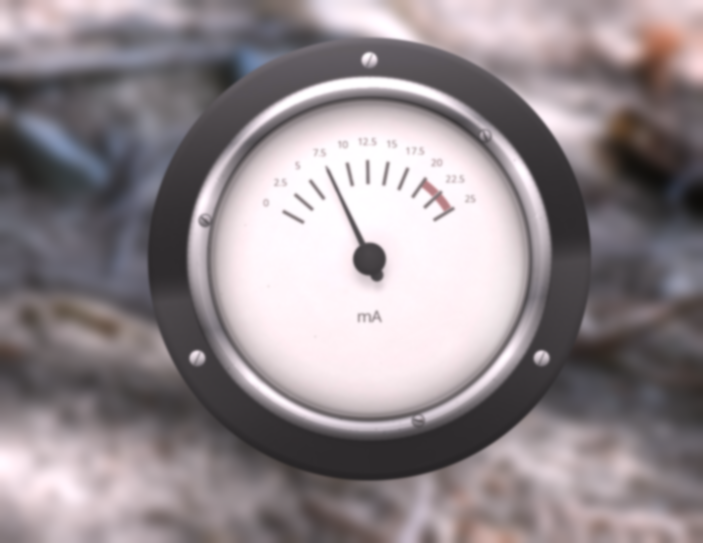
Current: 7.5,mA
